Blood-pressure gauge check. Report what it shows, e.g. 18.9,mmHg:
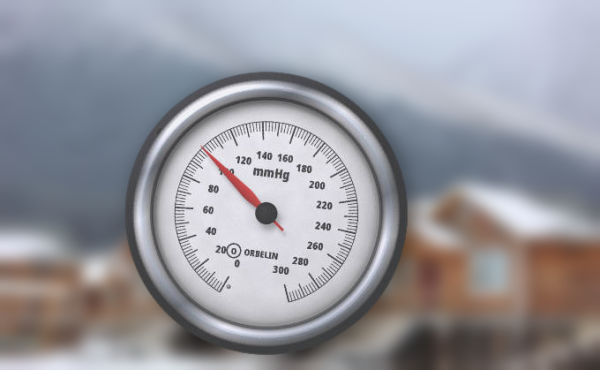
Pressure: 100,mmHg
